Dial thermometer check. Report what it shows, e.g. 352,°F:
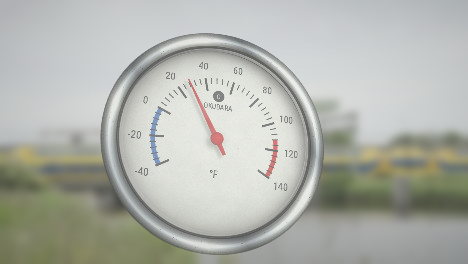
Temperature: 28,°F
